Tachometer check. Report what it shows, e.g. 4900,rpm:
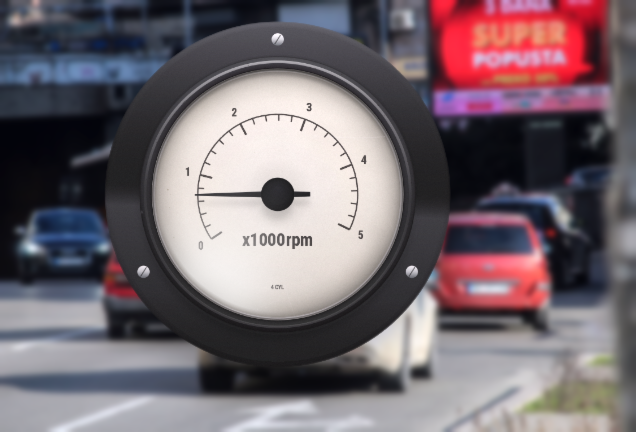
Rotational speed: 700,rpm
